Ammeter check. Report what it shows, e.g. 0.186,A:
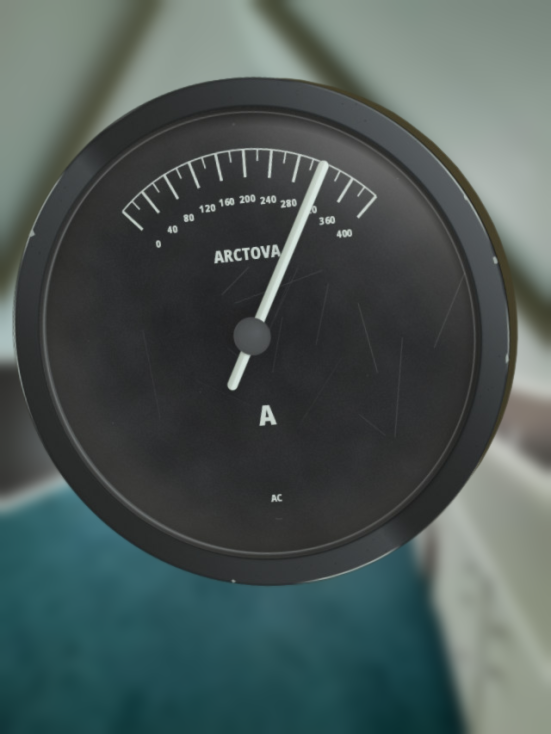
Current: 320,A
